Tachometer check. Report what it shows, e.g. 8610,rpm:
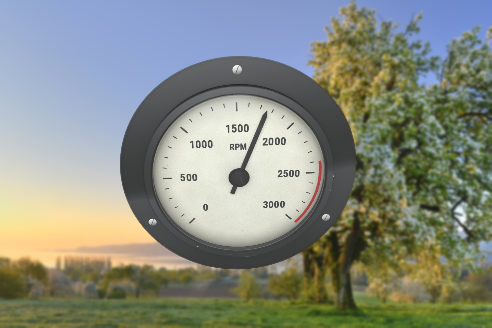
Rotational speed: 1750,rpm
